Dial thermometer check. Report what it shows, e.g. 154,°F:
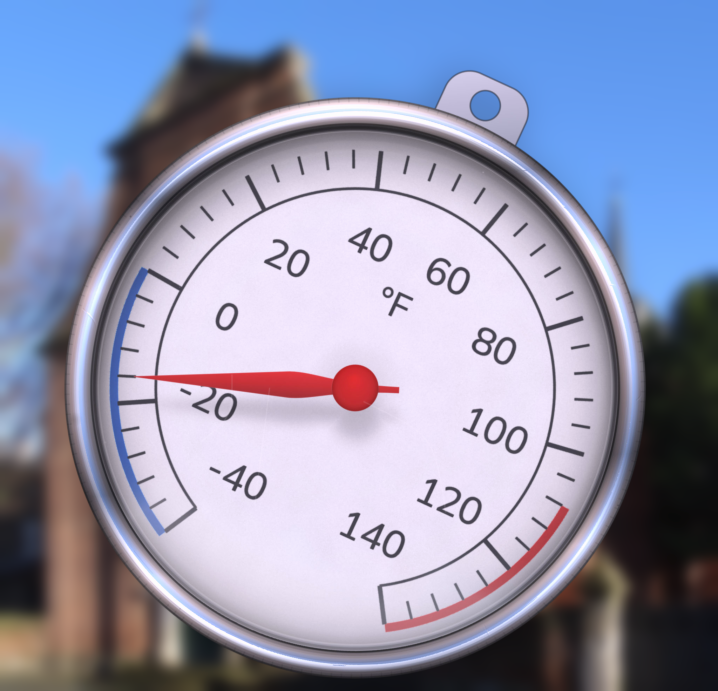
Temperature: -16,°F
